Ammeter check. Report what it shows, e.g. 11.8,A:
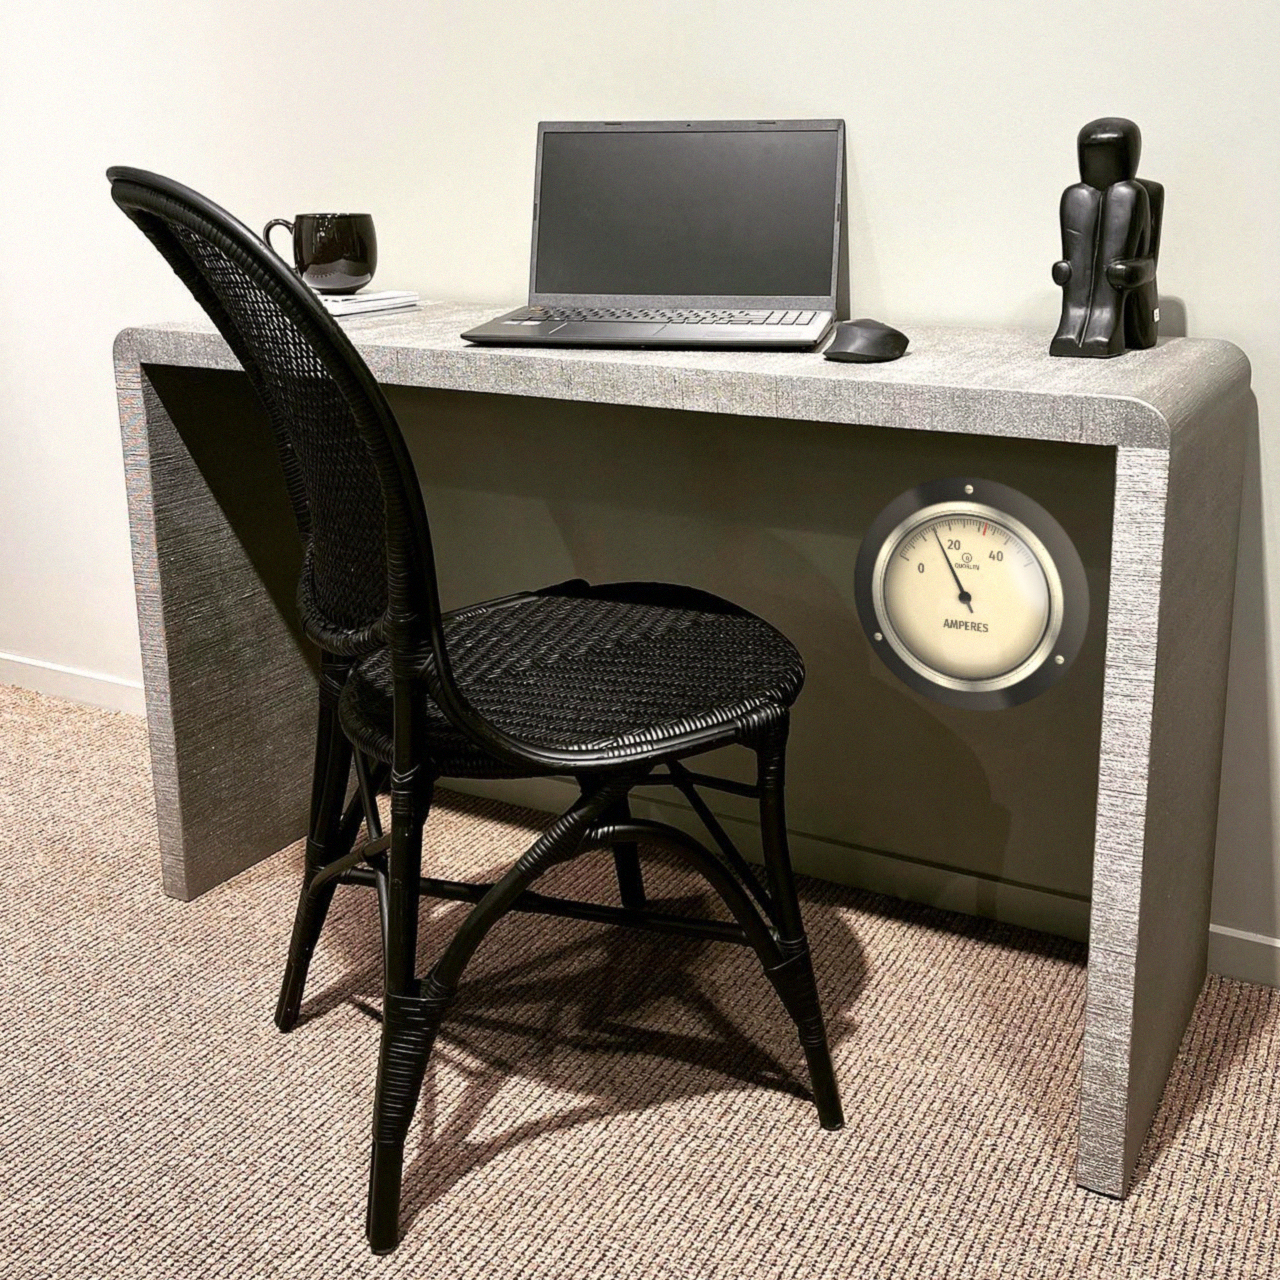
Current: 15,A
